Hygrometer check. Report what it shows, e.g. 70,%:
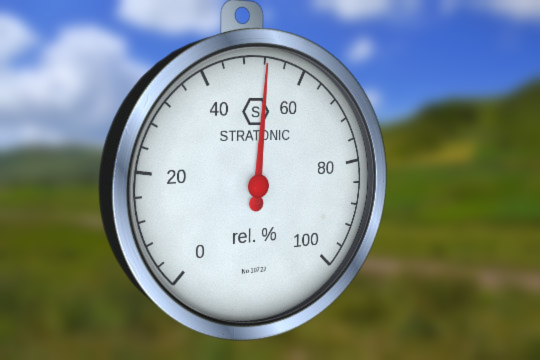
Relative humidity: 52,%
